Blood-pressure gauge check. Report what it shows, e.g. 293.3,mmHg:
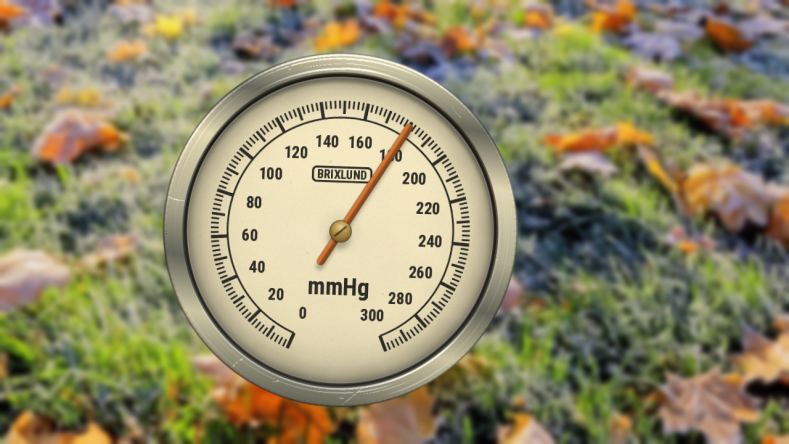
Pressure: 180,mmHg
